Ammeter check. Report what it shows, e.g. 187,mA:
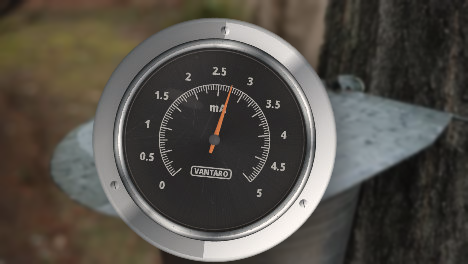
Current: 2.75,mA
